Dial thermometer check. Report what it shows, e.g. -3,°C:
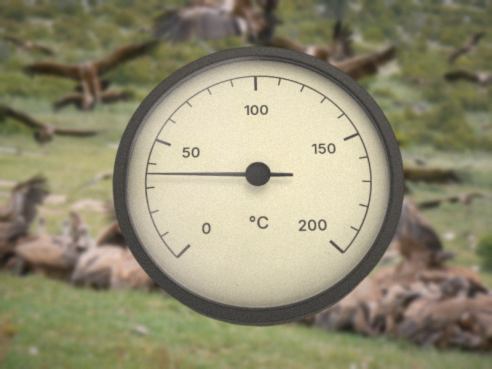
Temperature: 35,°C
